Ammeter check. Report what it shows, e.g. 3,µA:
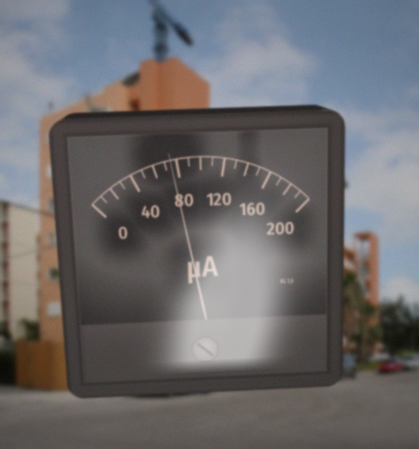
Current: 75,µA
